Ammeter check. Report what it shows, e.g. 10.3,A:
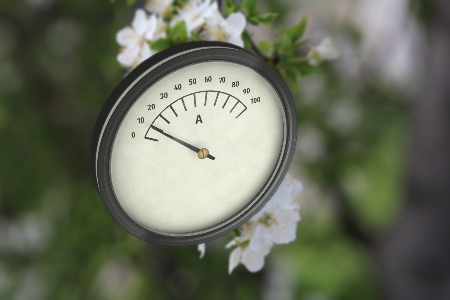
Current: 10,A
